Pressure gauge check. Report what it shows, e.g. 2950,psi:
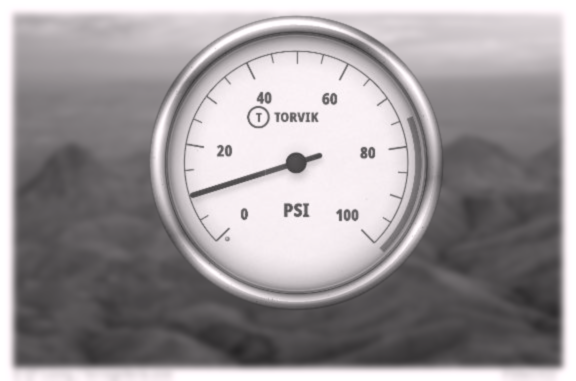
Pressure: 10,psi
